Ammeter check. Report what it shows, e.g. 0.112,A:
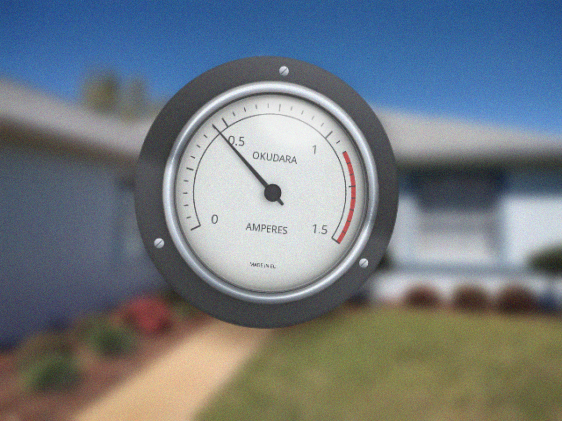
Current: 0.45,A
